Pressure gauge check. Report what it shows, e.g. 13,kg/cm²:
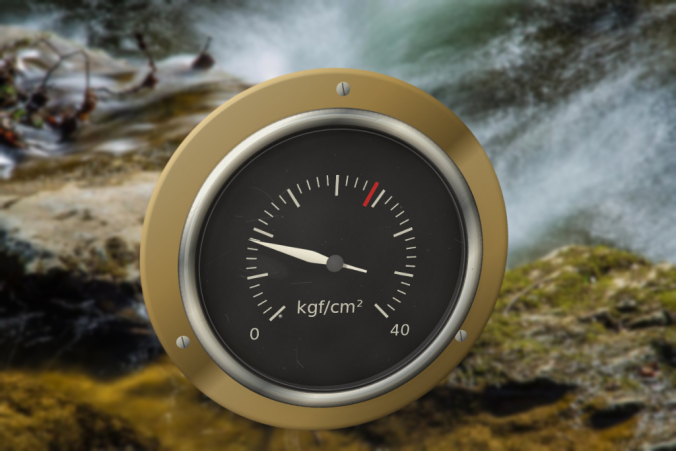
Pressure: 9,kg/cm²
